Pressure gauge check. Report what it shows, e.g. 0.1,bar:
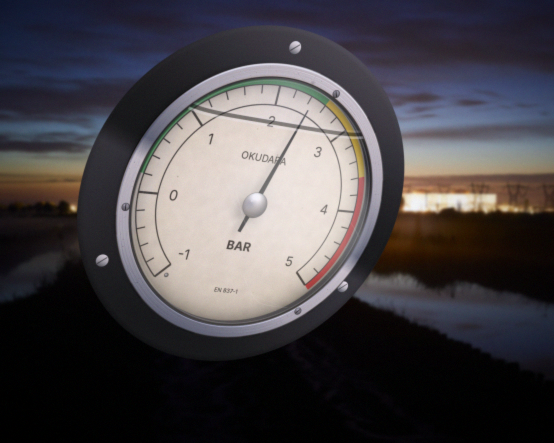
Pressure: 2.4,bar
